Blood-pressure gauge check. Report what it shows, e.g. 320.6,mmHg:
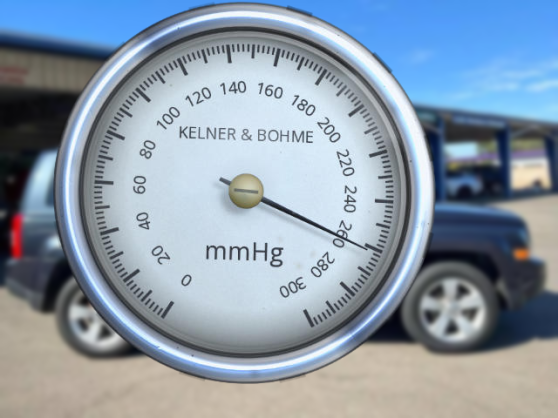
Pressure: 262,mmHg
